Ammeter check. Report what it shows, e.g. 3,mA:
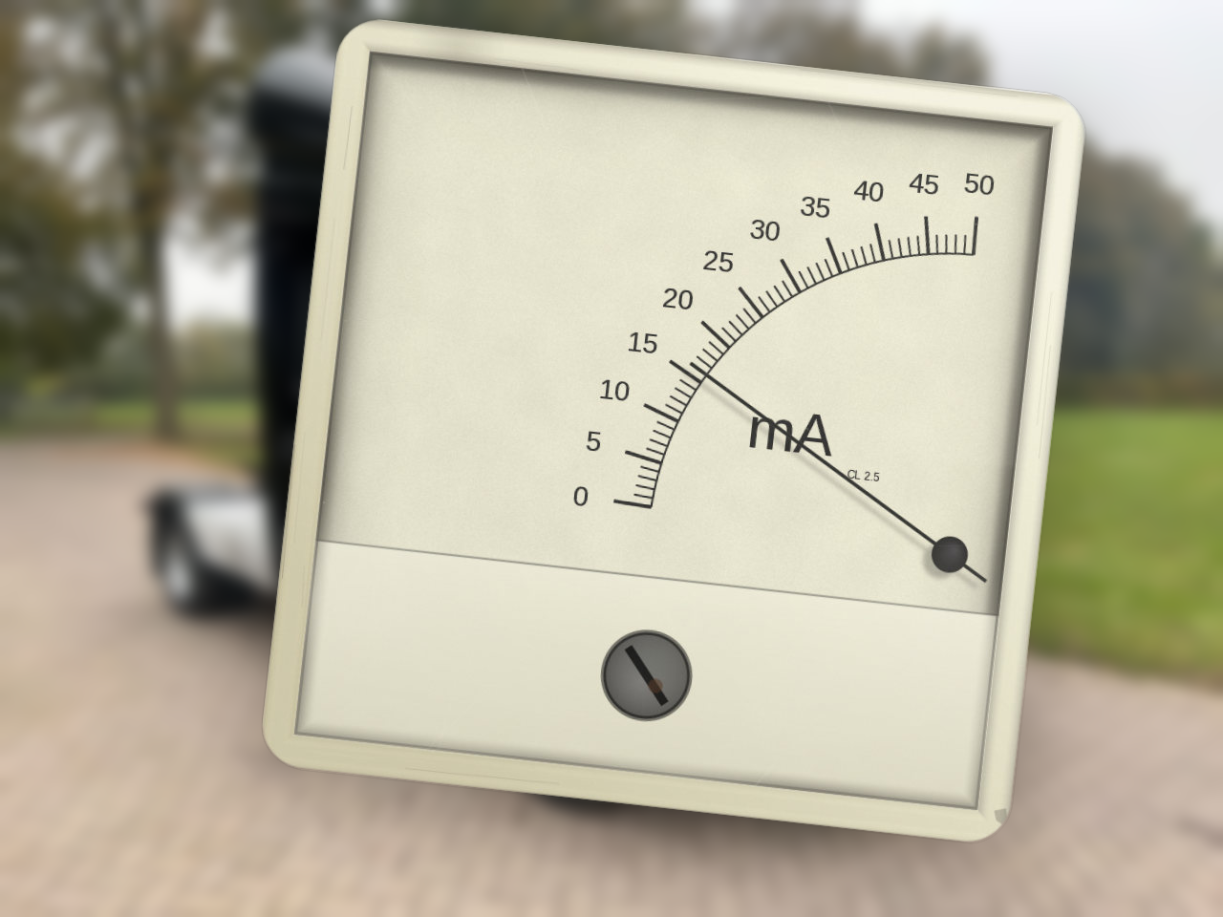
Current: 16,mA
